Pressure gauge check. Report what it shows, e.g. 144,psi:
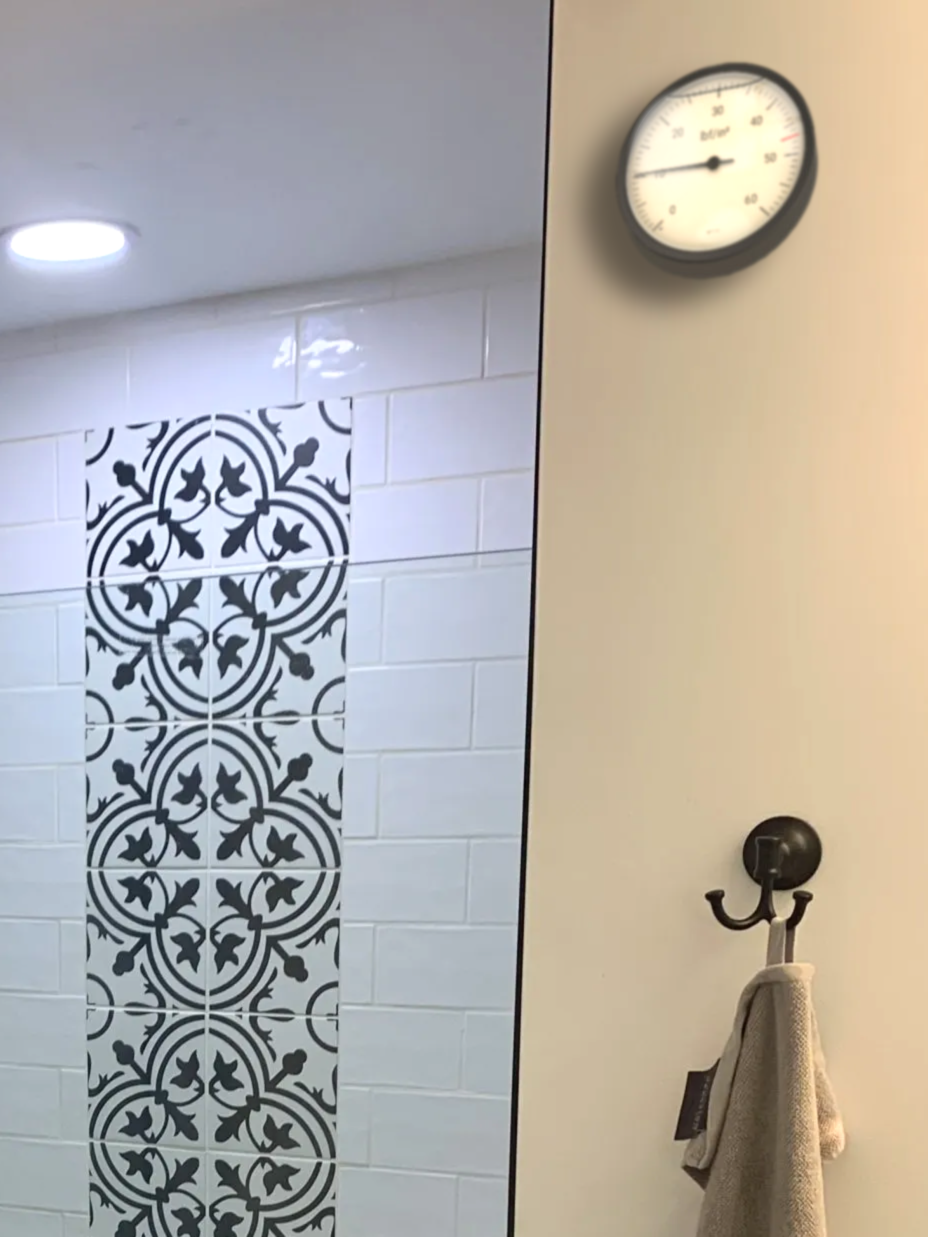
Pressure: 10,psi
